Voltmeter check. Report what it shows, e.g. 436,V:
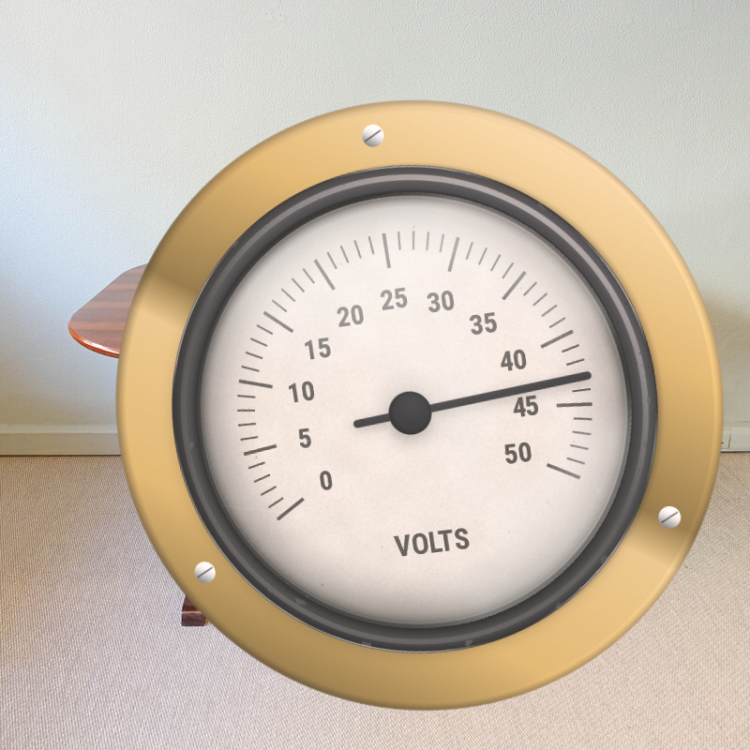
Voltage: 43,V
